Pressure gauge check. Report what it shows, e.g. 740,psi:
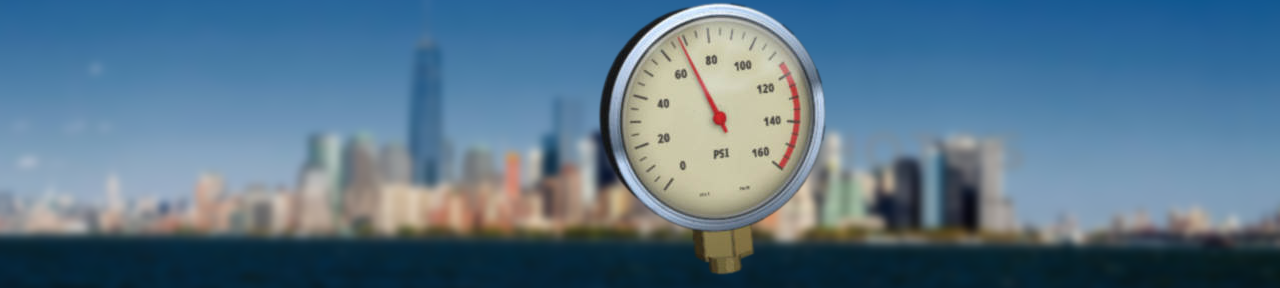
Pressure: 67.5,psi
